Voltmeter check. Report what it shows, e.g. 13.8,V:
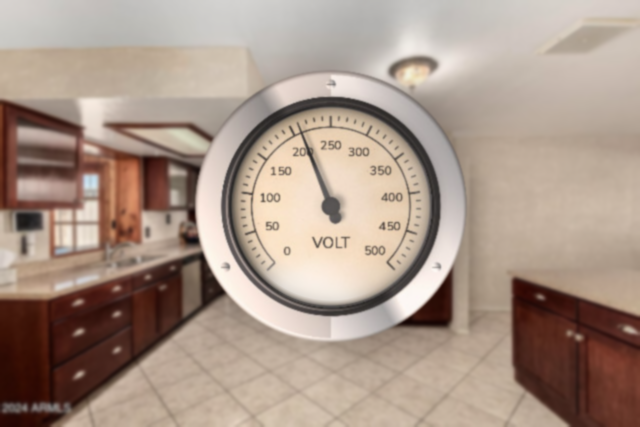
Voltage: 210,V
